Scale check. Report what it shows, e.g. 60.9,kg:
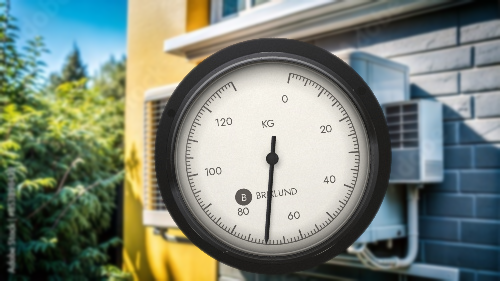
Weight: 70,kg
